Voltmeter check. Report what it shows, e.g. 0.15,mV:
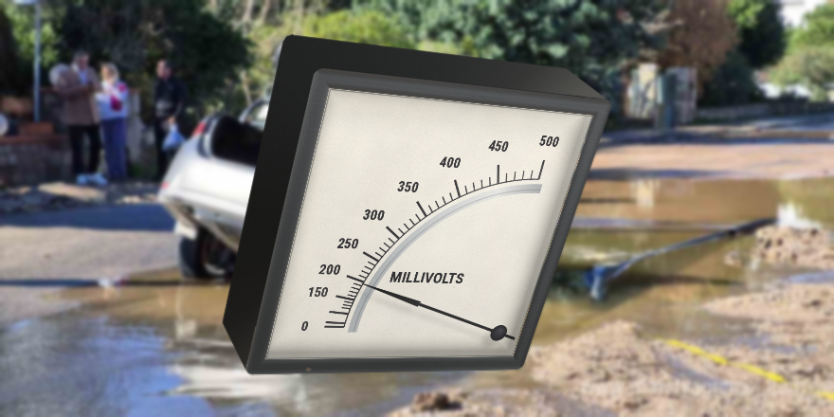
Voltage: 200,mV
